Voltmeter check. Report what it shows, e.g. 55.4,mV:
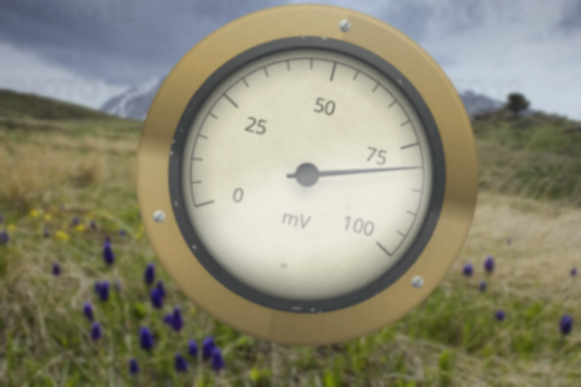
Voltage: 80,mV
